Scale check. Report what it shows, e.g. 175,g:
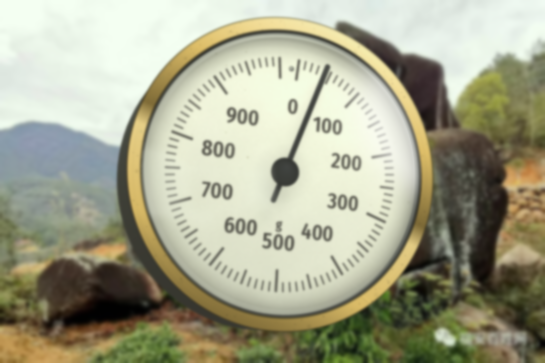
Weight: 40,g
